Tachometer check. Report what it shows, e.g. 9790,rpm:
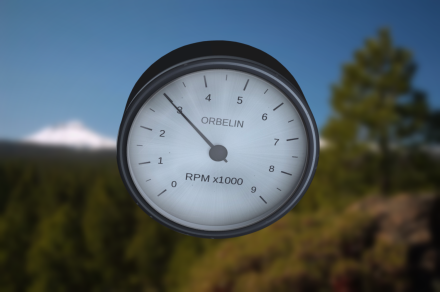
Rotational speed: 3000,rpm
